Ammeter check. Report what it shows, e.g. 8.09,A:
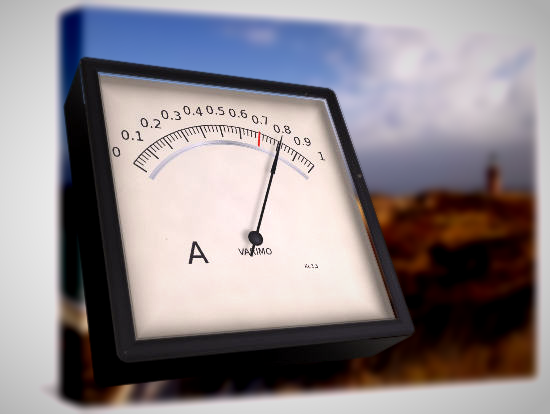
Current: 0.8,A
